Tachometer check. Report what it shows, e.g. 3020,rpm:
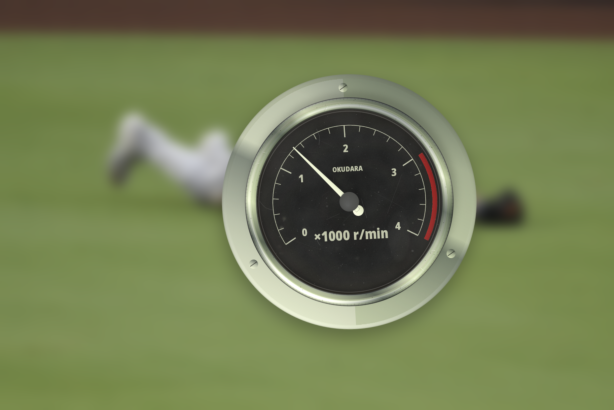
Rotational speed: 1300,rpm
